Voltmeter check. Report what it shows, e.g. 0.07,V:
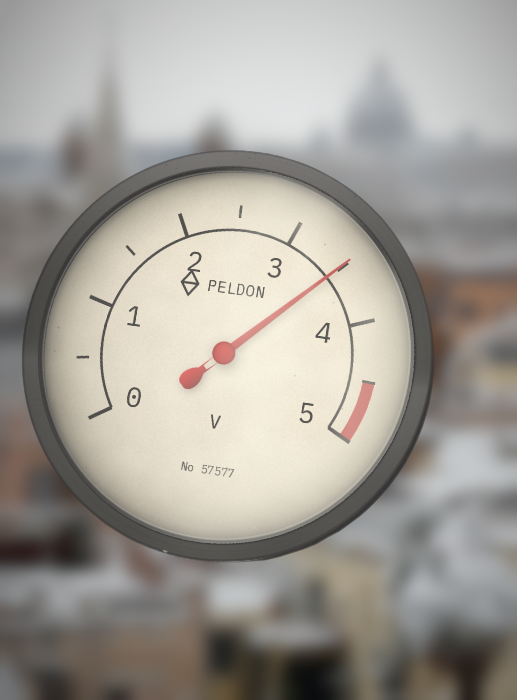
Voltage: 3.5,V
